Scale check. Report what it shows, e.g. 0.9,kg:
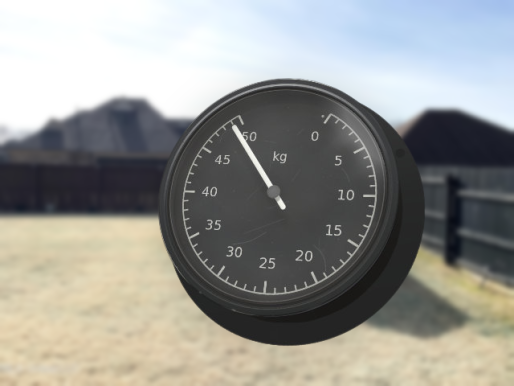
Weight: 49,kg
